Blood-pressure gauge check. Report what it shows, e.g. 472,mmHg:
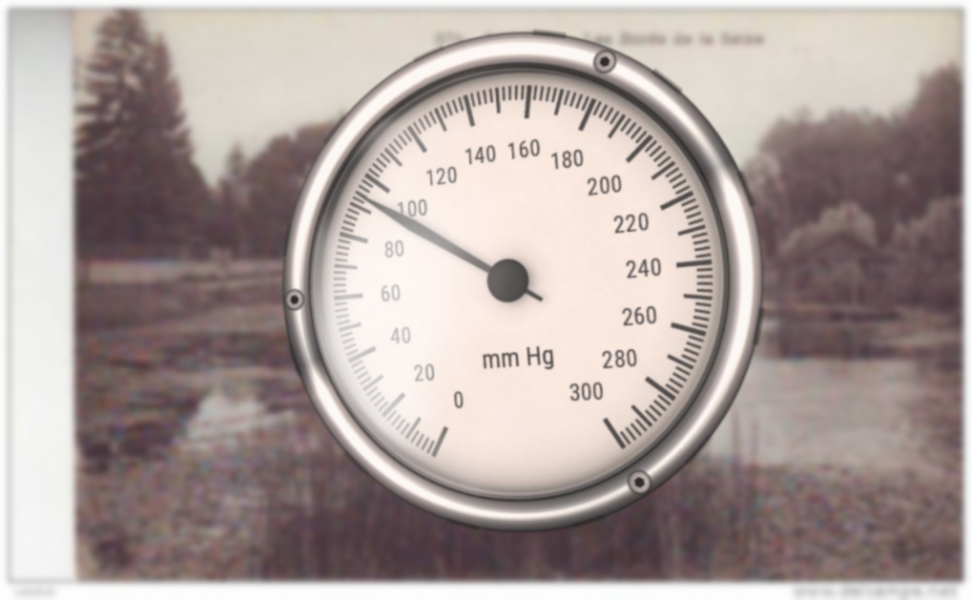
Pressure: 94,mmHg
